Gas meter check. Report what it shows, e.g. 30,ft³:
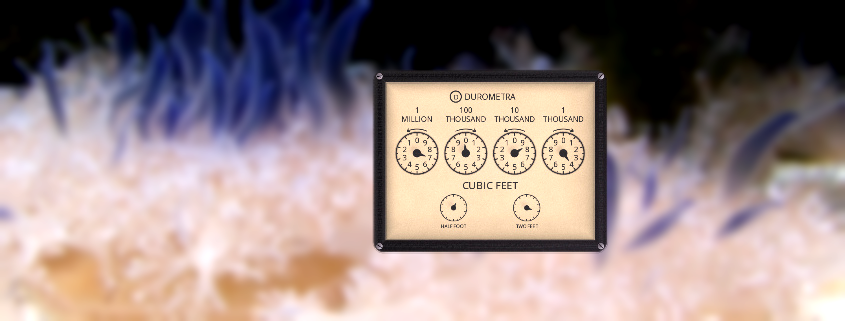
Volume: 698400,ft³
